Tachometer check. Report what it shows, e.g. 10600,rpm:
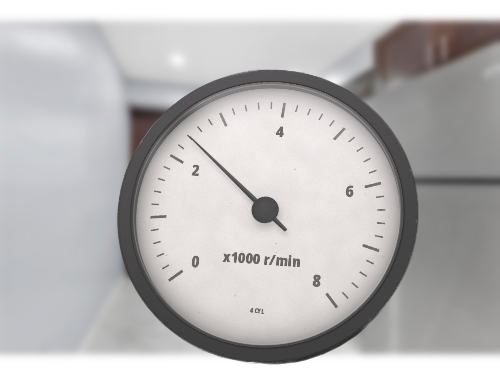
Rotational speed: 2400,rpm
